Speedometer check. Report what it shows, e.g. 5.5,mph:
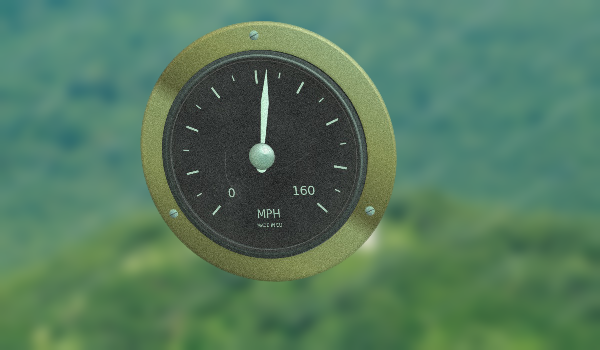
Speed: 85,mph
